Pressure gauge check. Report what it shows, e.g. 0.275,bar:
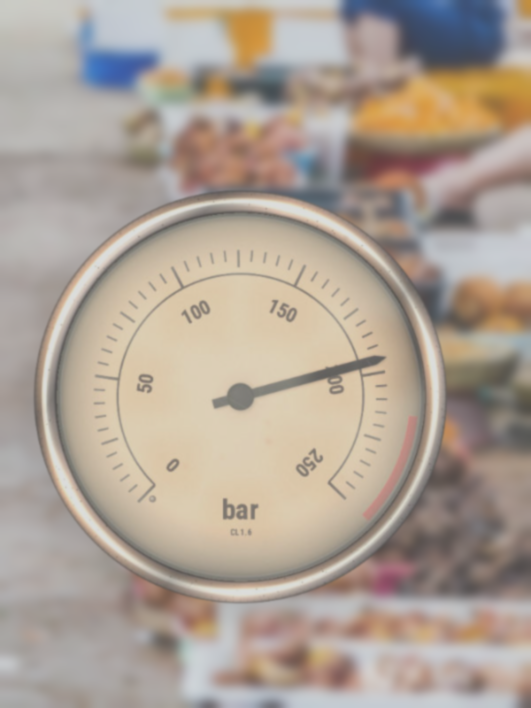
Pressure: 195,bar
